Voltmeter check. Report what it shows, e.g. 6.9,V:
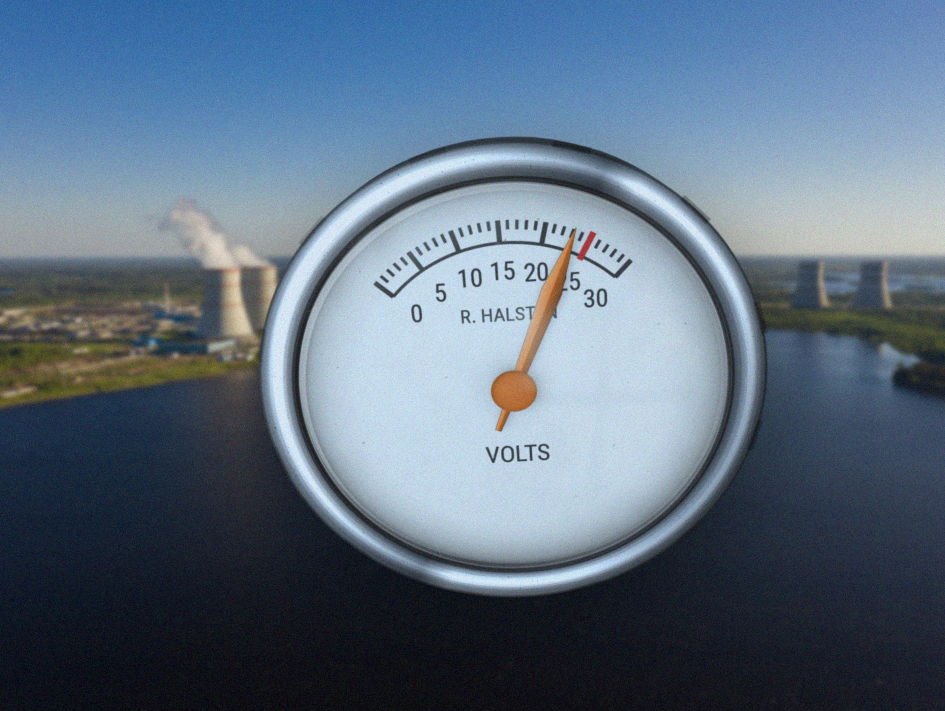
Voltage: 23,V
